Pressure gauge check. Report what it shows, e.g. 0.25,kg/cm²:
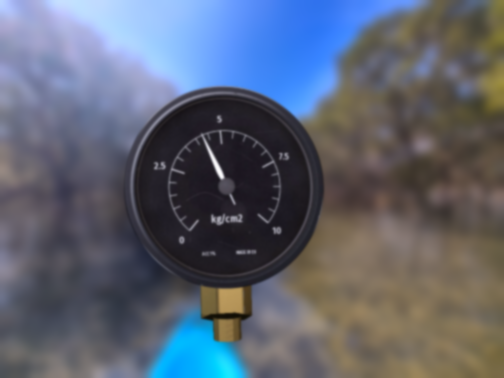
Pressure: 4.25,kg/cm²
